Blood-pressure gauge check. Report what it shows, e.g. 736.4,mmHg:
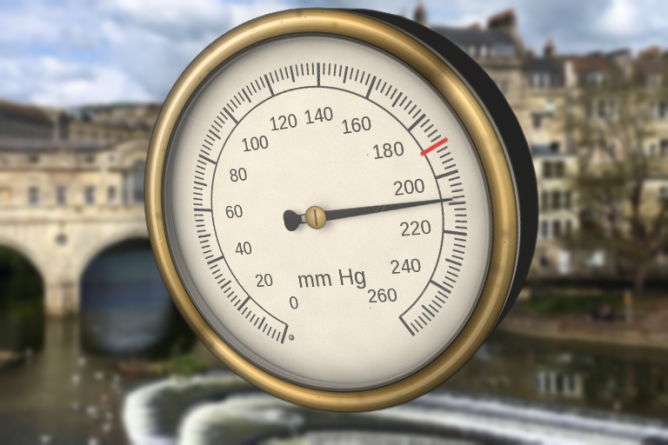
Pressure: 208,mmHg
